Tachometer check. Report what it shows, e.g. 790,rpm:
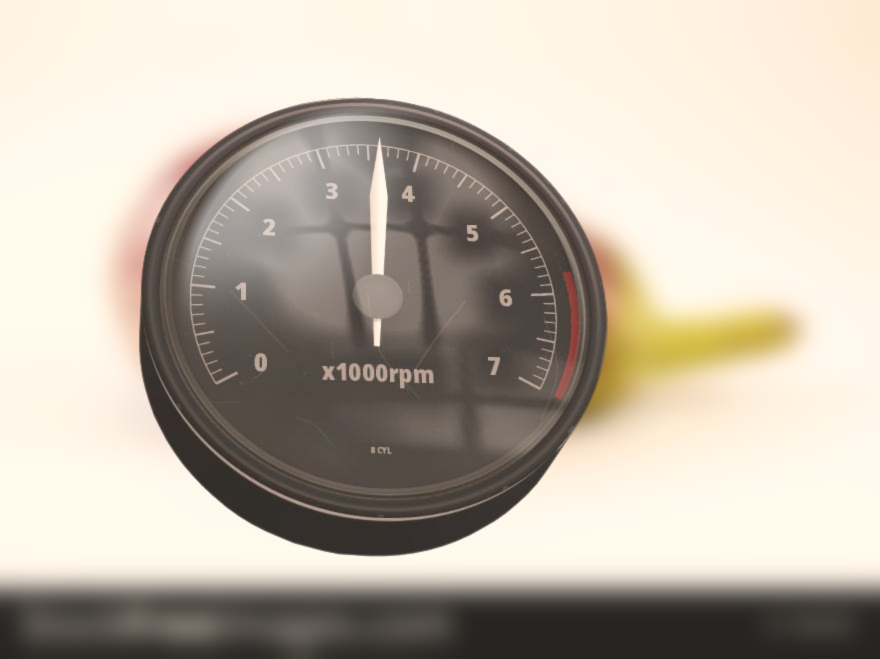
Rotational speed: 3600,rpm
